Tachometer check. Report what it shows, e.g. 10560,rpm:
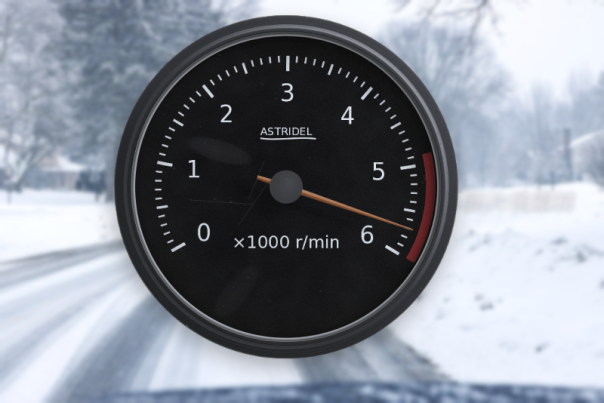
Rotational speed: 5700,rpm
